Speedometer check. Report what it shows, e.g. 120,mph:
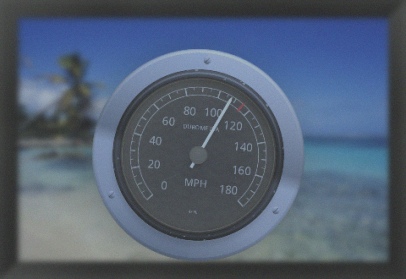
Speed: 107.5,mph
